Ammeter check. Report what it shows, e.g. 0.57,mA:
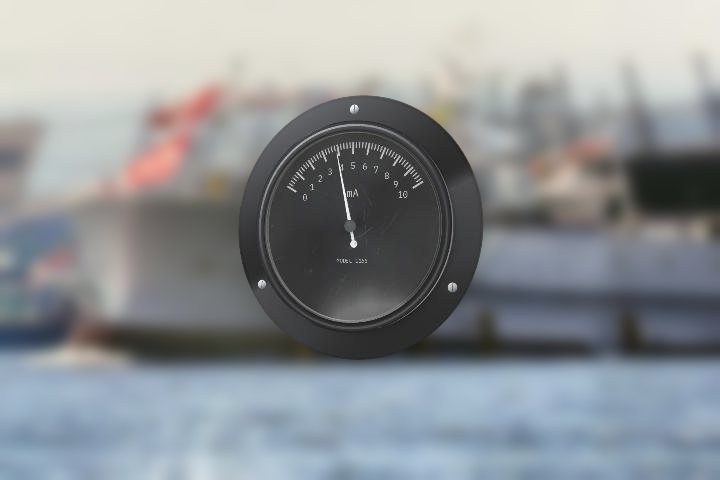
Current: 4,mA
